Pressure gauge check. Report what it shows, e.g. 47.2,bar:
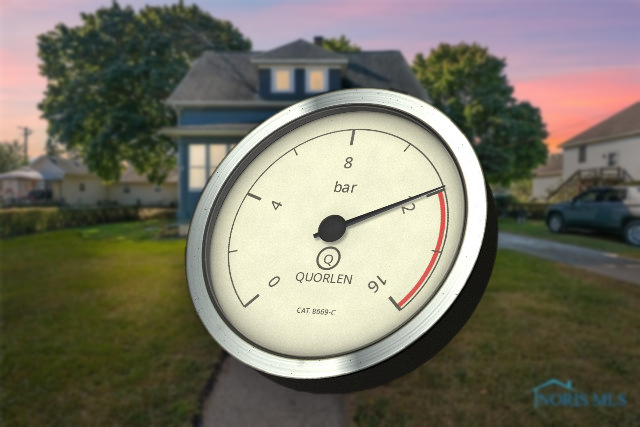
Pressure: 12,bar
